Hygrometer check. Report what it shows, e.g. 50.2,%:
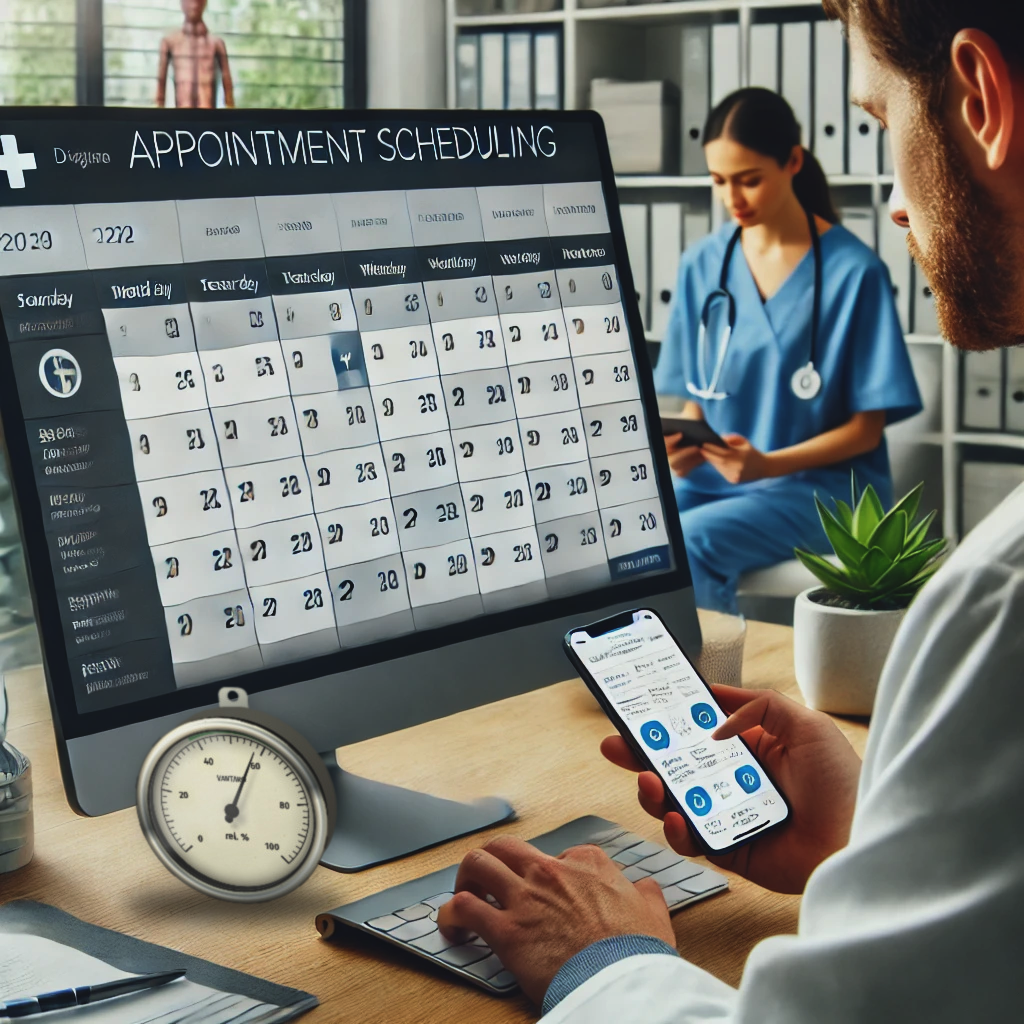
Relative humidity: 58,%
